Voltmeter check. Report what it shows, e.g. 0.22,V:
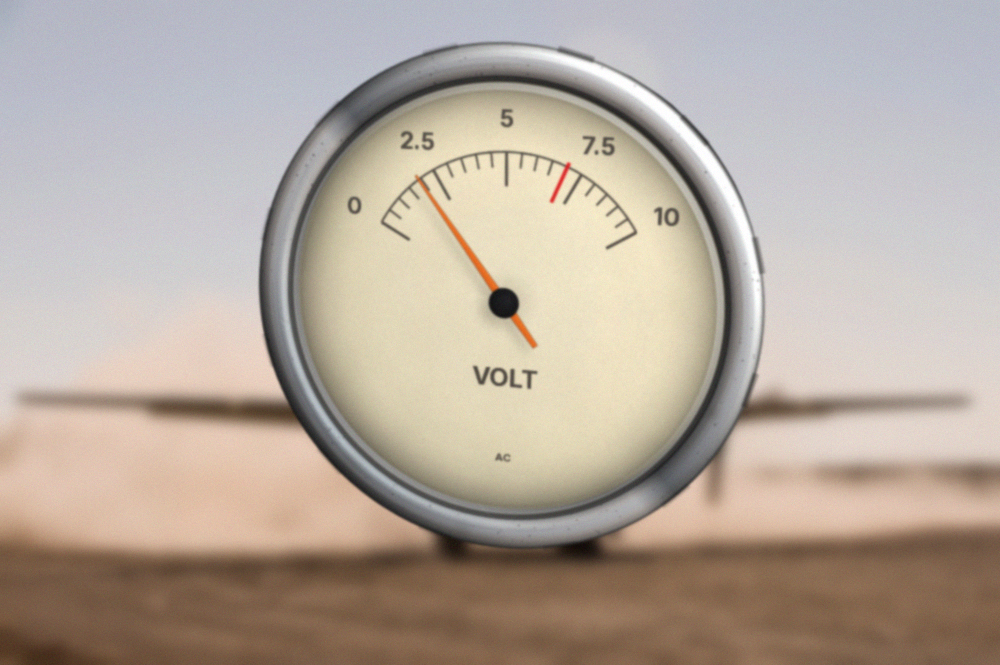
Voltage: 2,V
